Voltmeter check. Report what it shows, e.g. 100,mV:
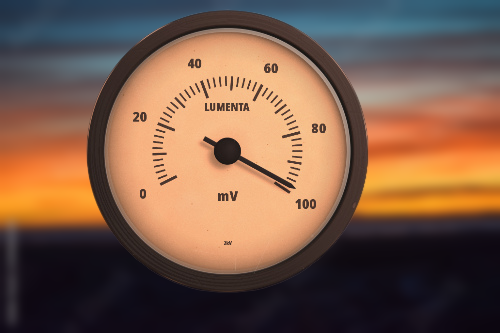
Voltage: 98,mV
